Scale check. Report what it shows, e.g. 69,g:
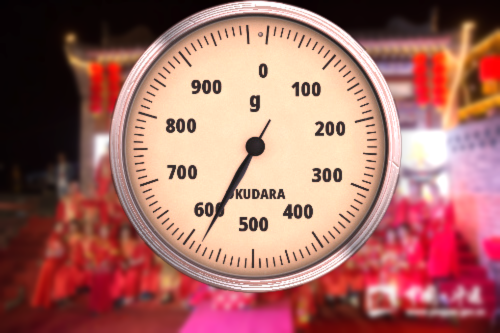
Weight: 580,g
